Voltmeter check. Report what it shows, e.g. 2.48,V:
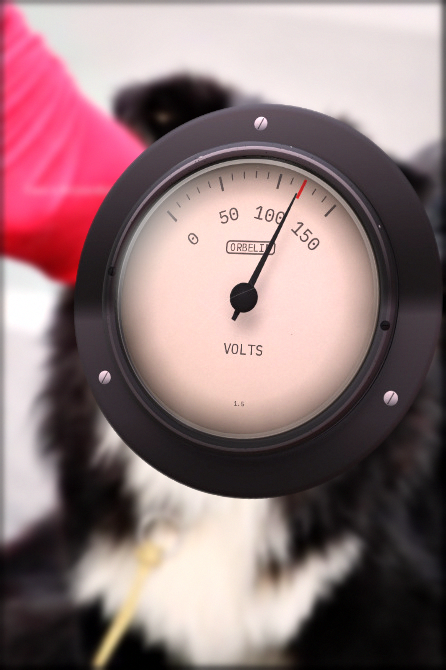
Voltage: 120,V
